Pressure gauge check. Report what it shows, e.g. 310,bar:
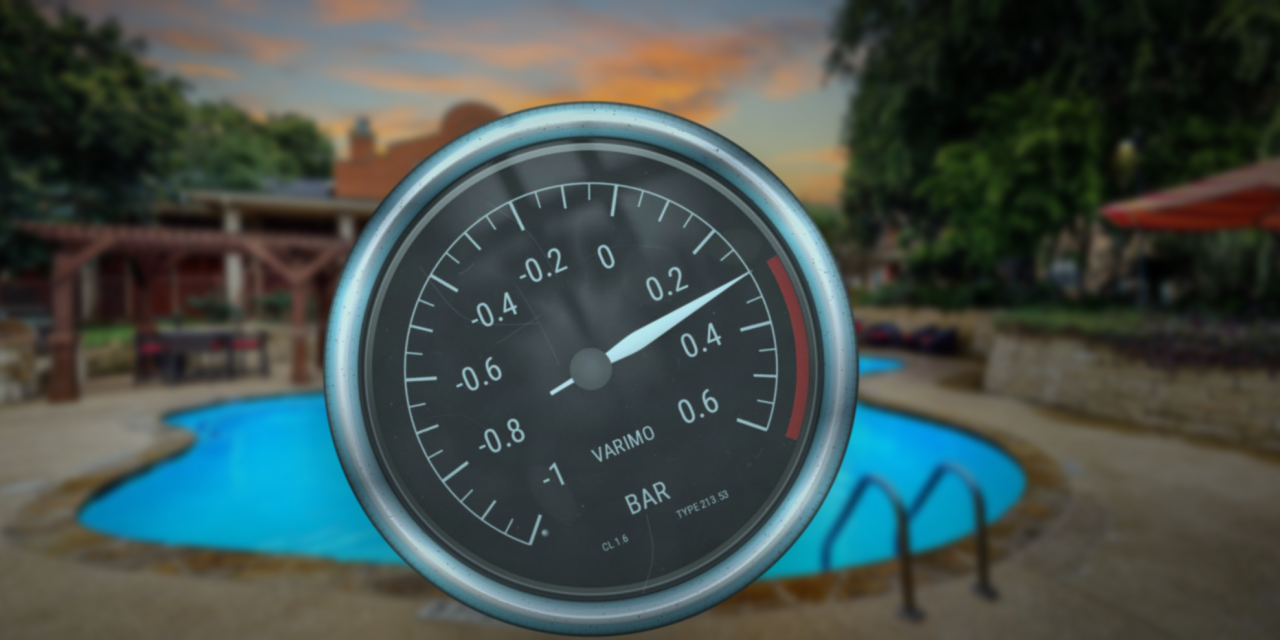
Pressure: 0.3,bar
